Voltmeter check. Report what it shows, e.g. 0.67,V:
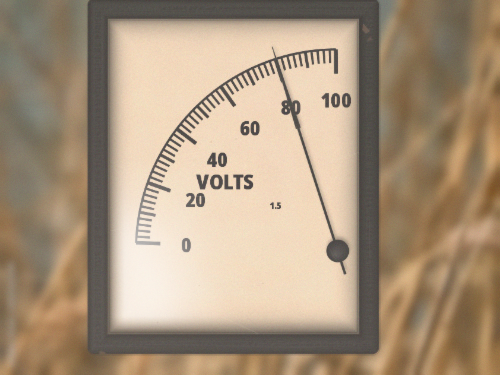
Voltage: 80,V
